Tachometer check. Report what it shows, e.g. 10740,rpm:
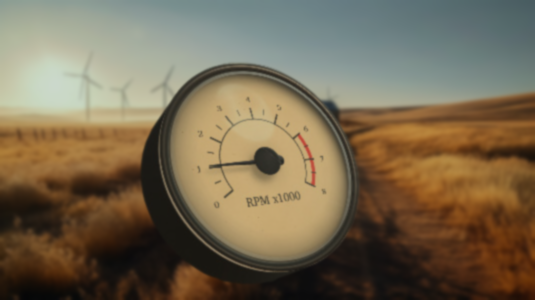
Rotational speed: 1000,rpm
